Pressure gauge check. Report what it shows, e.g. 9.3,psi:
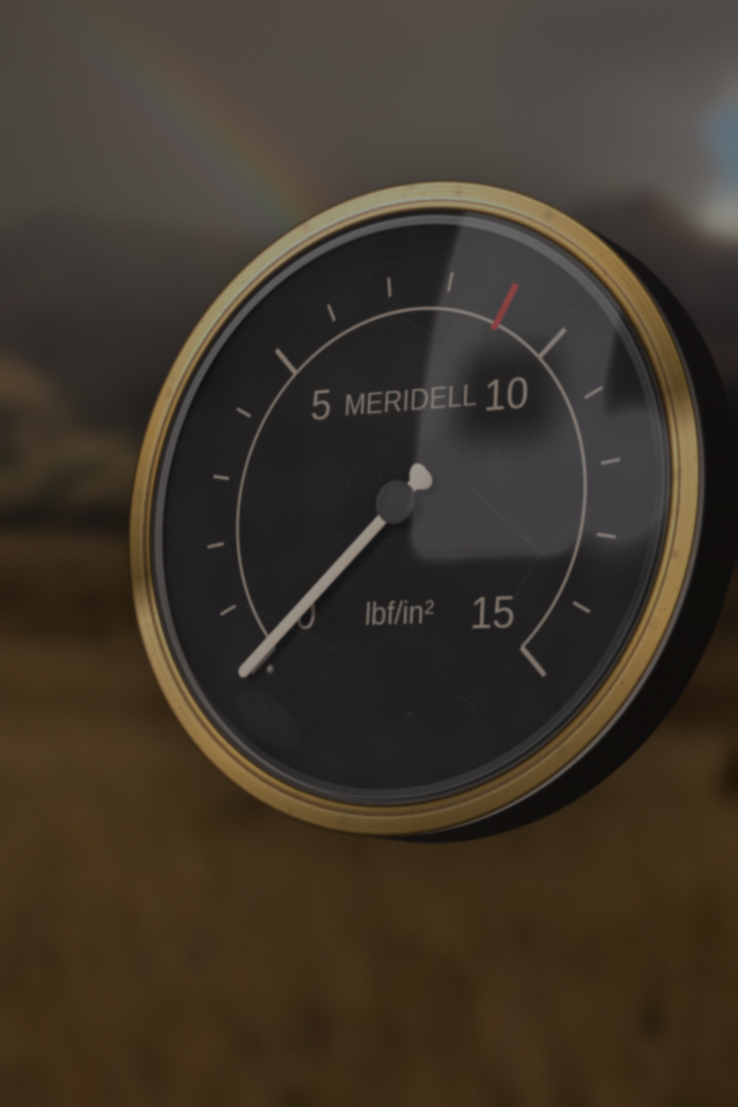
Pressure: 0,psi
